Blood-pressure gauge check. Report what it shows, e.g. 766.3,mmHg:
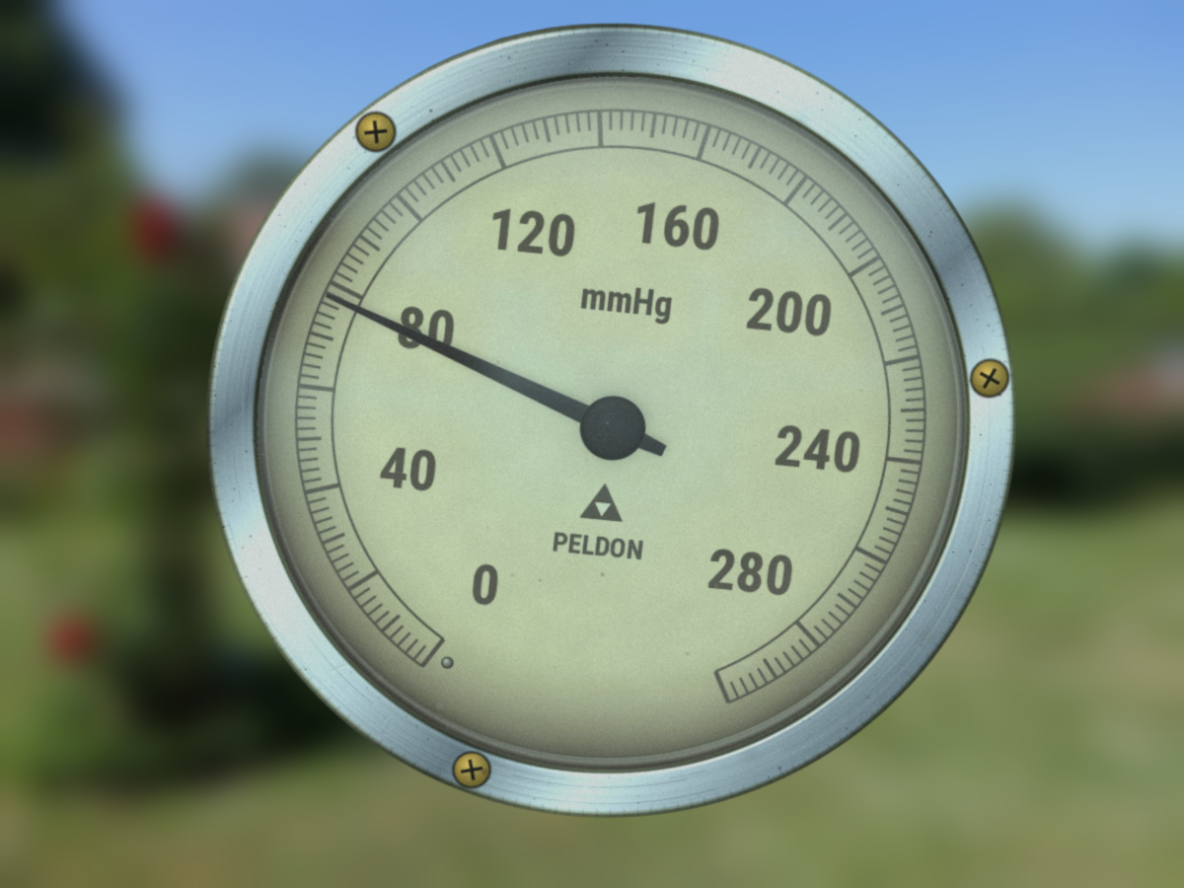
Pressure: 78,mmHg
